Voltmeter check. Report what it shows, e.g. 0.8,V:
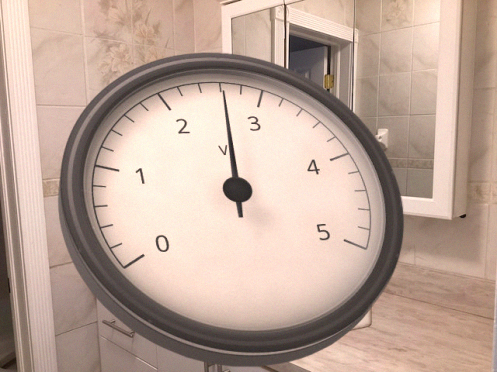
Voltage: 2.6,V
